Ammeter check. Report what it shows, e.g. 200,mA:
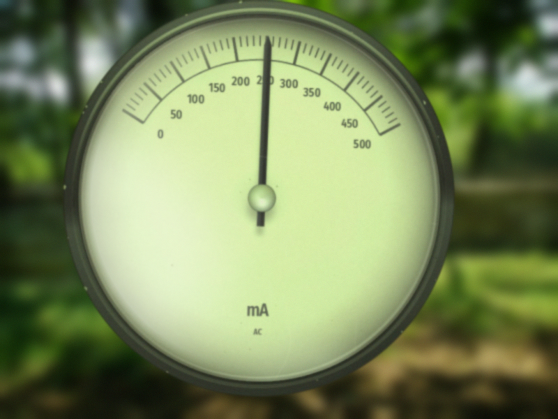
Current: 250,mA
